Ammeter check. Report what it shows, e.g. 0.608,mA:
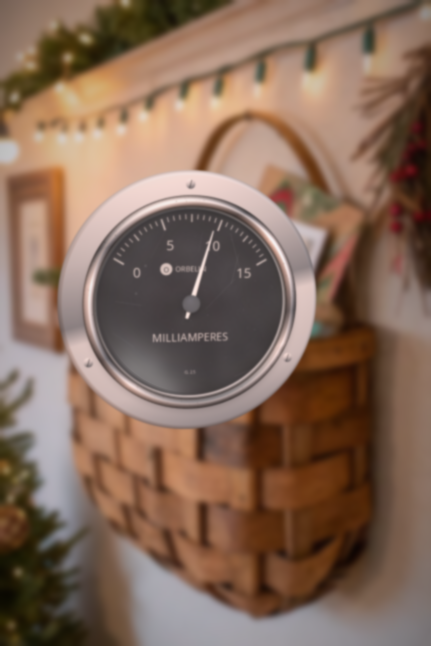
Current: 9.5,mA
